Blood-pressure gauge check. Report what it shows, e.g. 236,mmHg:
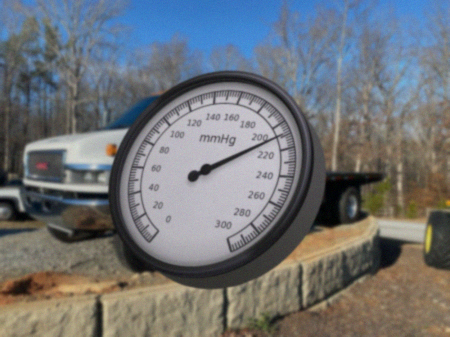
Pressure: 210,mmHg
